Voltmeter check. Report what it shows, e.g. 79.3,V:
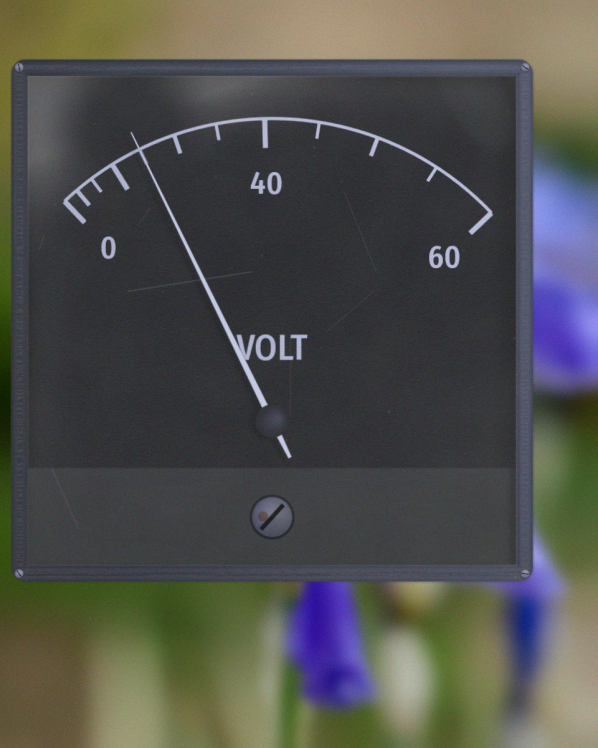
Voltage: 25,V
